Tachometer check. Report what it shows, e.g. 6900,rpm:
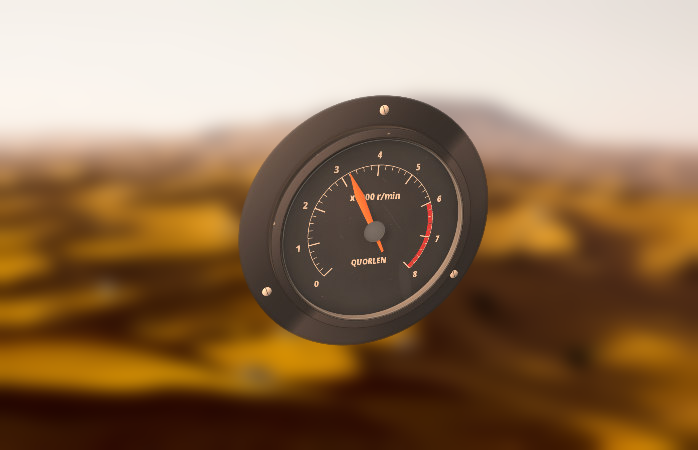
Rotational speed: 3200,rpm
